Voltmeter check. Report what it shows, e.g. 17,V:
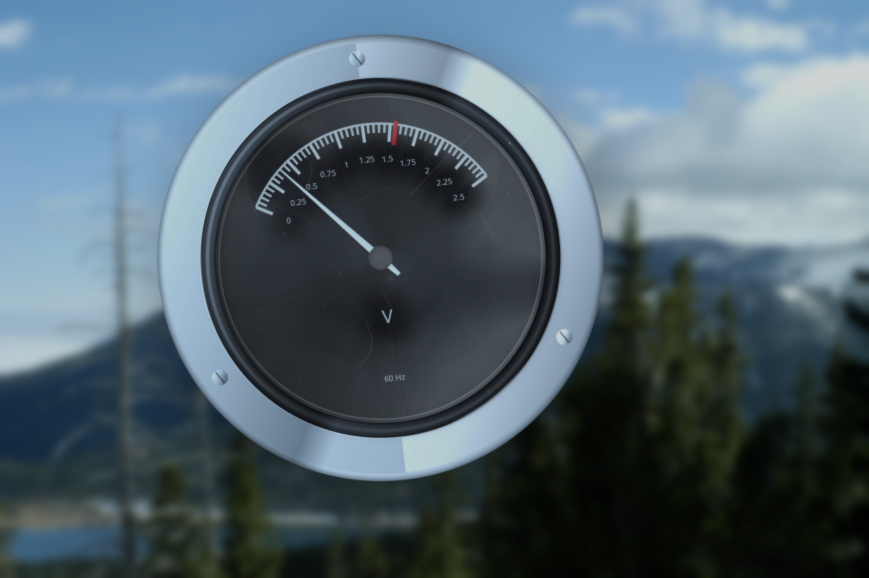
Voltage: 0.4,V
